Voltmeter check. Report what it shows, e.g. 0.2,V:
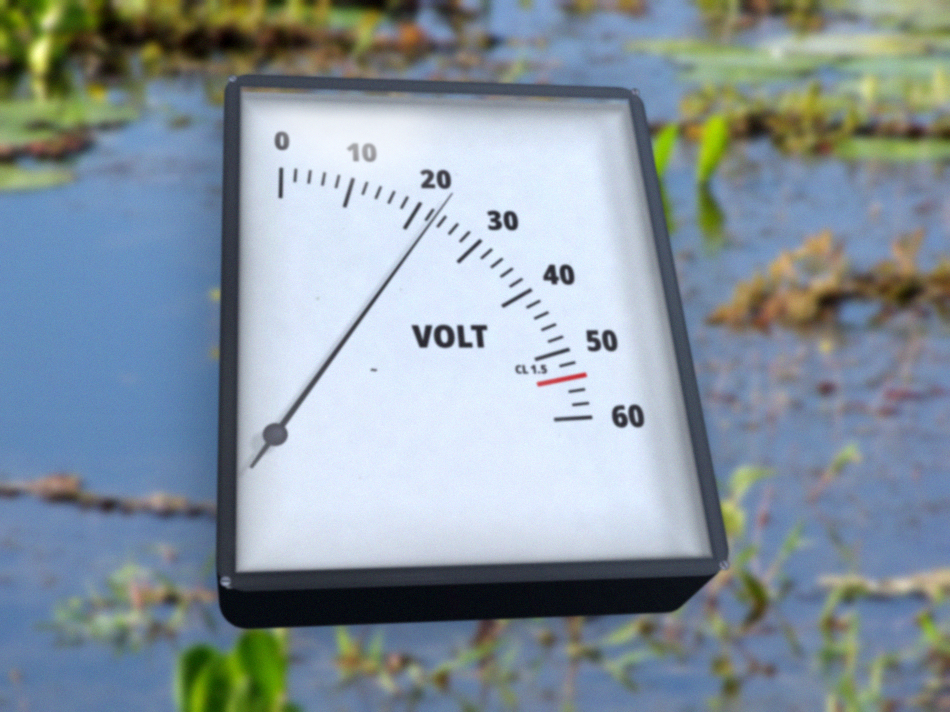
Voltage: 23,V
